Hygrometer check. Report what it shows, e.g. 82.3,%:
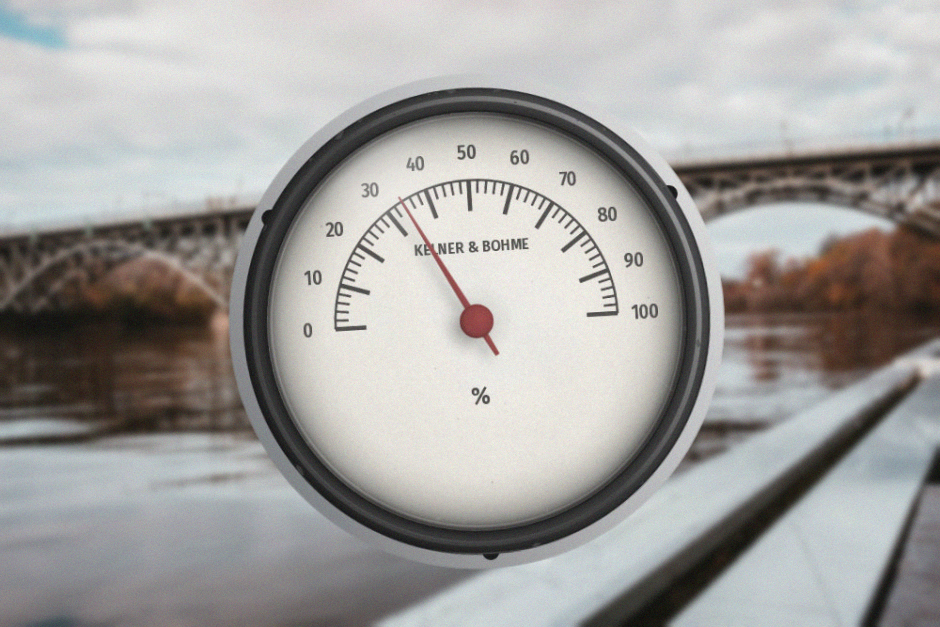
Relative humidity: 34,%
